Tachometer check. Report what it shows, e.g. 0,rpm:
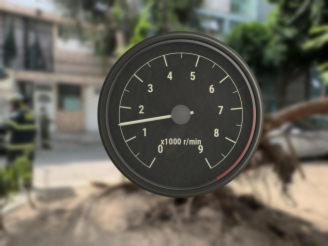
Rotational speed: 1500,rpm
